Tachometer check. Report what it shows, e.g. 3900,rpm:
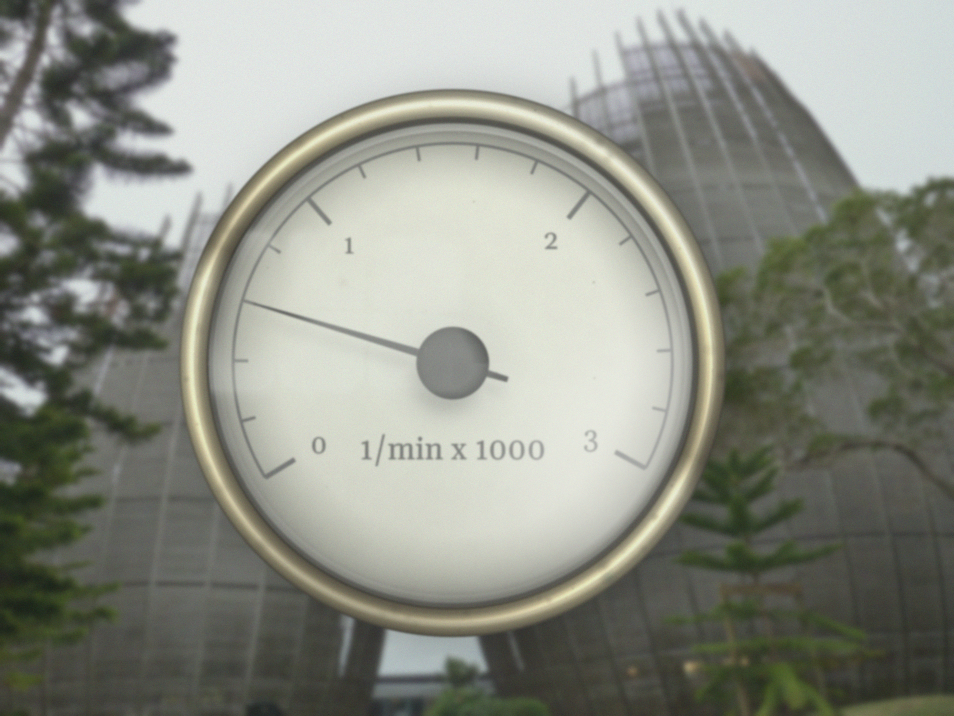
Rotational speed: 600,rpm
